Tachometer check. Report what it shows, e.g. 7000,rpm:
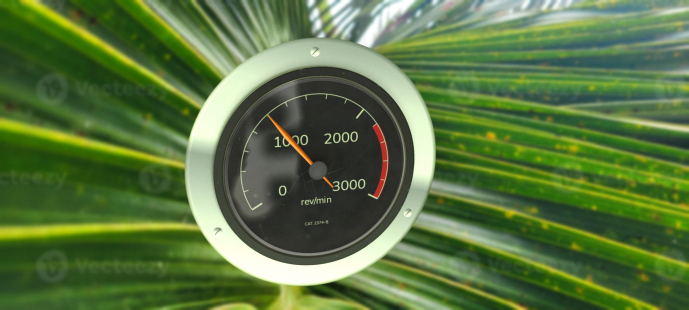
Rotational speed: 1000,rpm
